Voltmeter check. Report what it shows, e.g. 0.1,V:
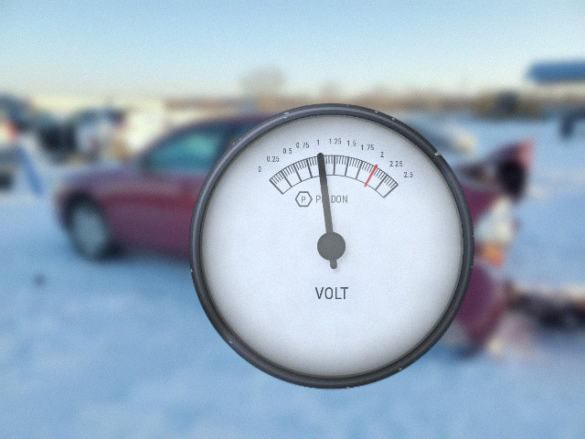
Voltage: 1,V
